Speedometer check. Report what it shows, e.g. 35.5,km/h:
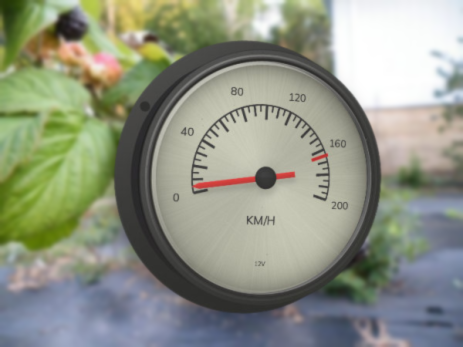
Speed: 5,km/h
